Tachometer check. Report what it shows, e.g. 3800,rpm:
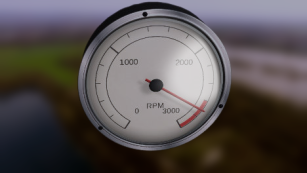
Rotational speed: 2700,rpm
